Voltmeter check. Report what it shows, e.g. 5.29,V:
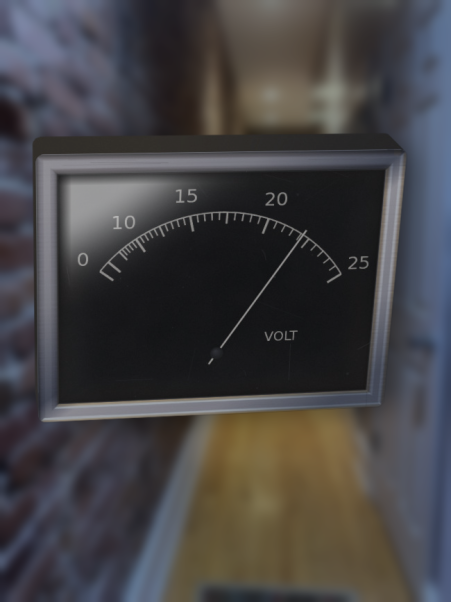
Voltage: 22,V
